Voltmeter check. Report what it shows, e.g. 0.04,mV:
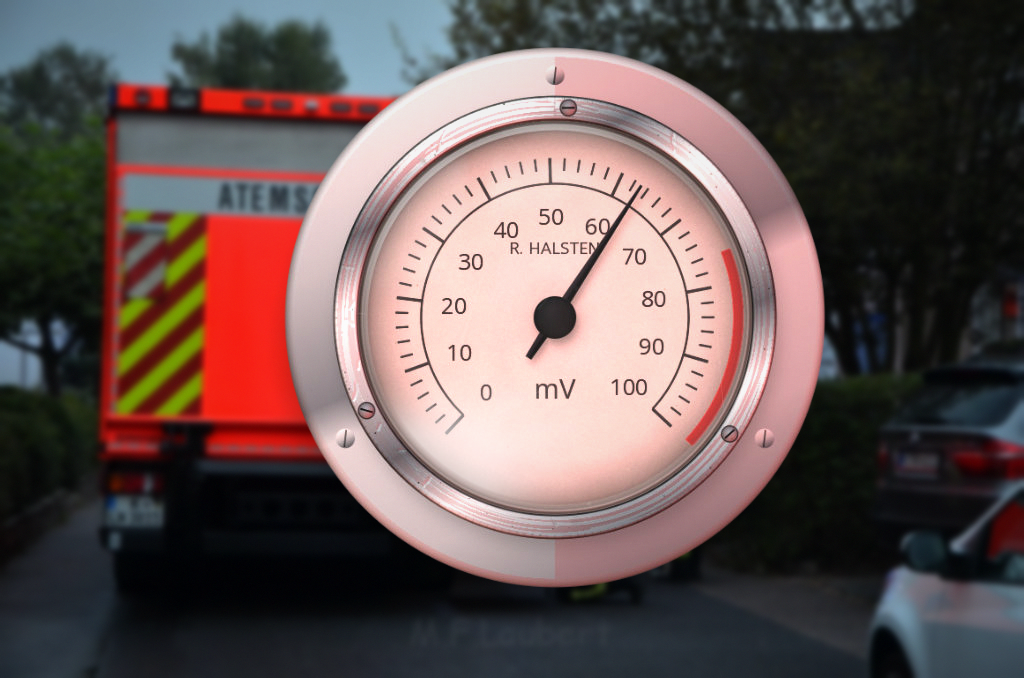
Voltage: 63,mV
